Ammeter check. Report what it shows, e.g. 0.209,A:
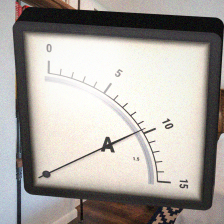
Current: 9.5,A
